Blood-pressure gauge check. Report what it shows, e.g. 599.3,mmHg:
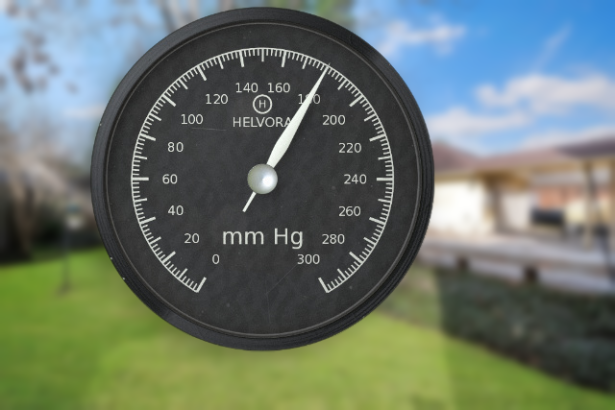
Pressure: 180,mmHg
